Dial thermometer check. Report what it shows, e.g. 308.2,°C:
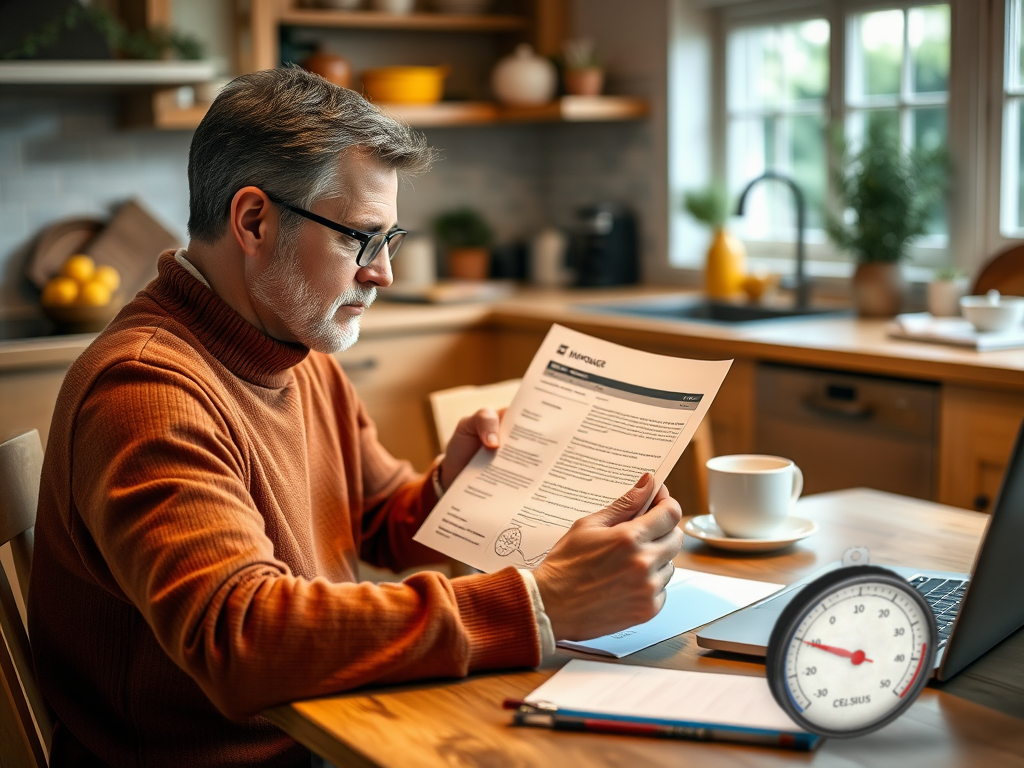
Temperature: -10,°C
